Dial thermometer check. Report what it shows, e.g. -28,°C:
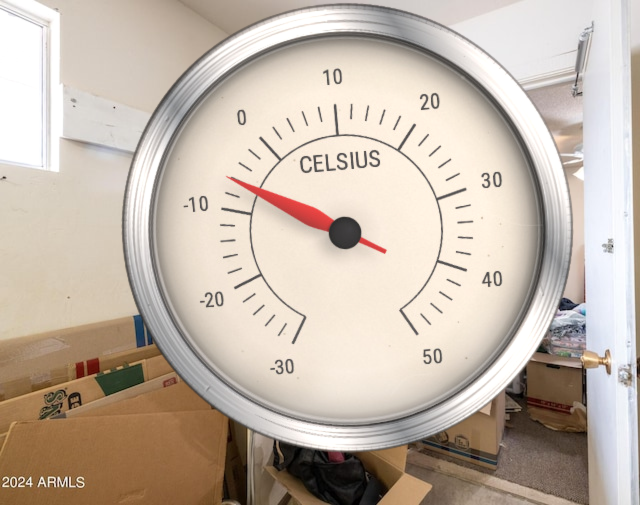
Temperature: -6,°C
